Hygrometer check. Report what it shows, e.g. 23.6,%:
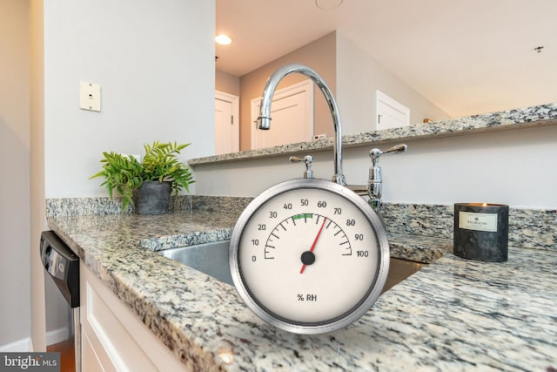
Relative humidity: 65,%
